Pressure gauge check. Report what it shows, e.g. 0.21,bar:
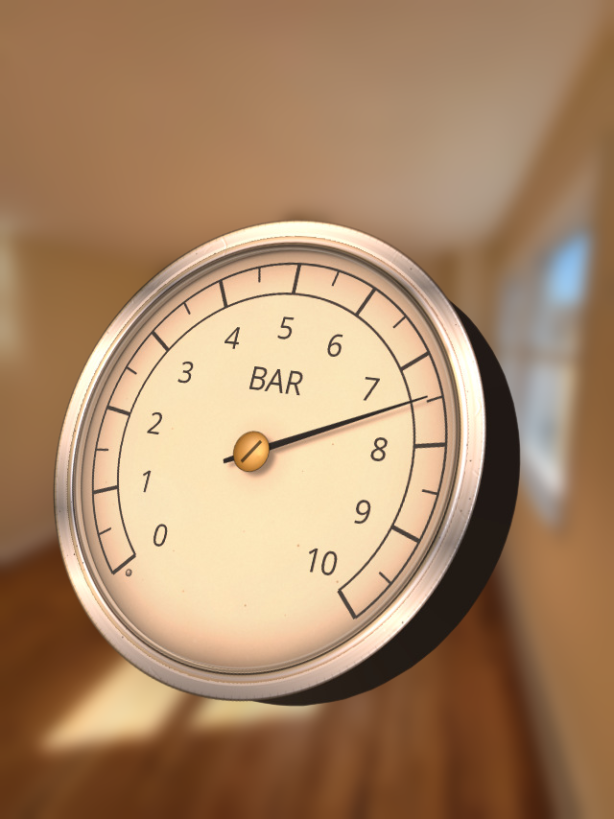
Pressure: 7.5,bar
